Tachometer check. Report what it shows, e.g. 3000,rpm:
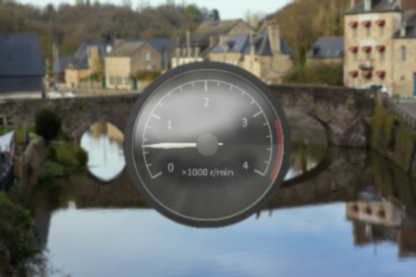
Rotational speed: 500,rpm
